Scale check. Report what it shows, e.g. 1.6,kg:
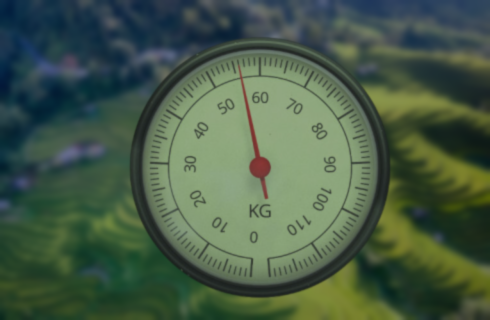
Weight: 56,kg
